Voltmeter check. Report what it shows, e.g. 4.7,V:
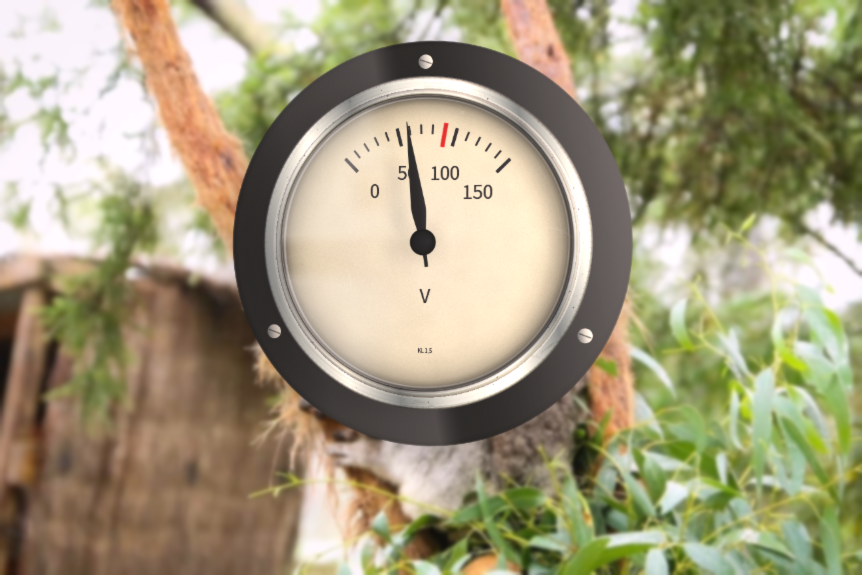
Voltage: 60,V
